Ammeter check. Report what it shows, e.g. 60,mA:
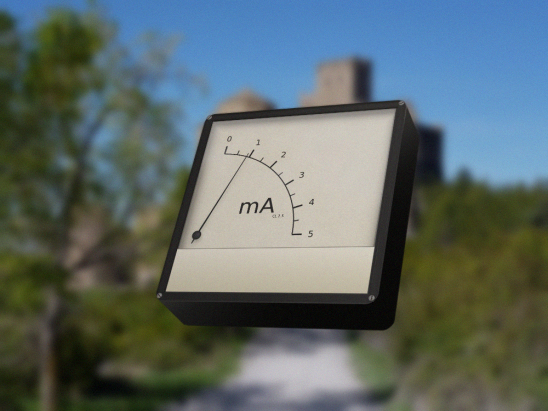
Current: 1,mA
